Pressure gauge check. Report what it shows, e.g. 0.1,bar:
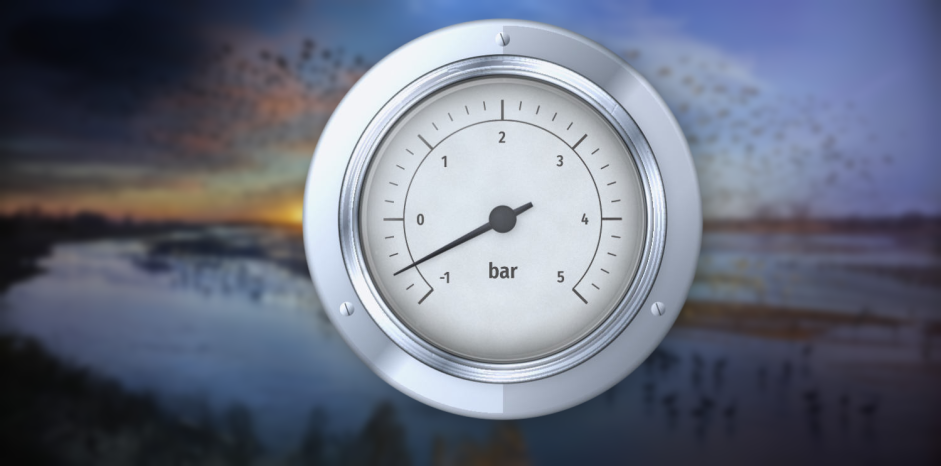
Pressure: -0.6,bar
